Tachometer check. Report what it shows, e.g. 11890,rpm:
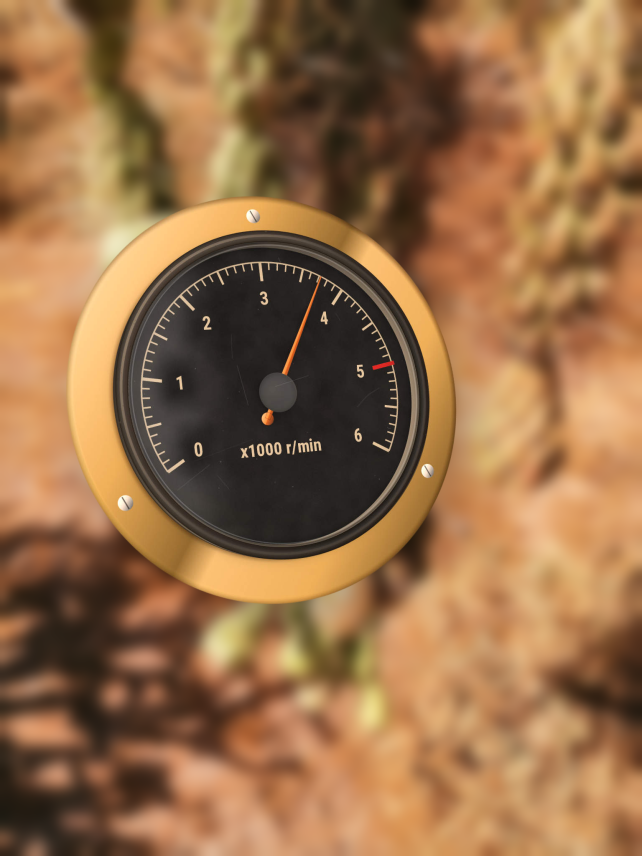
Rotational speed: 3700,rpm
